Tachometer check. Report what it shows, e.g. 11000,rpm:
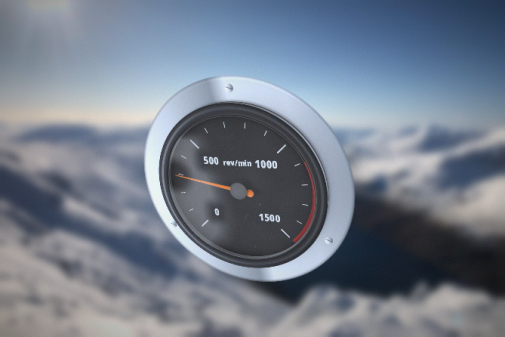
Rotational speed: 300,rpm
